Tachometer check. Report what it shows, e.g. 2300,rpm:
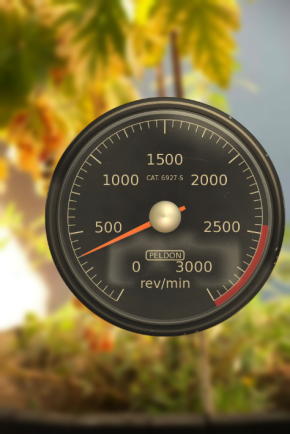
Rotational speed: 350,rpm
